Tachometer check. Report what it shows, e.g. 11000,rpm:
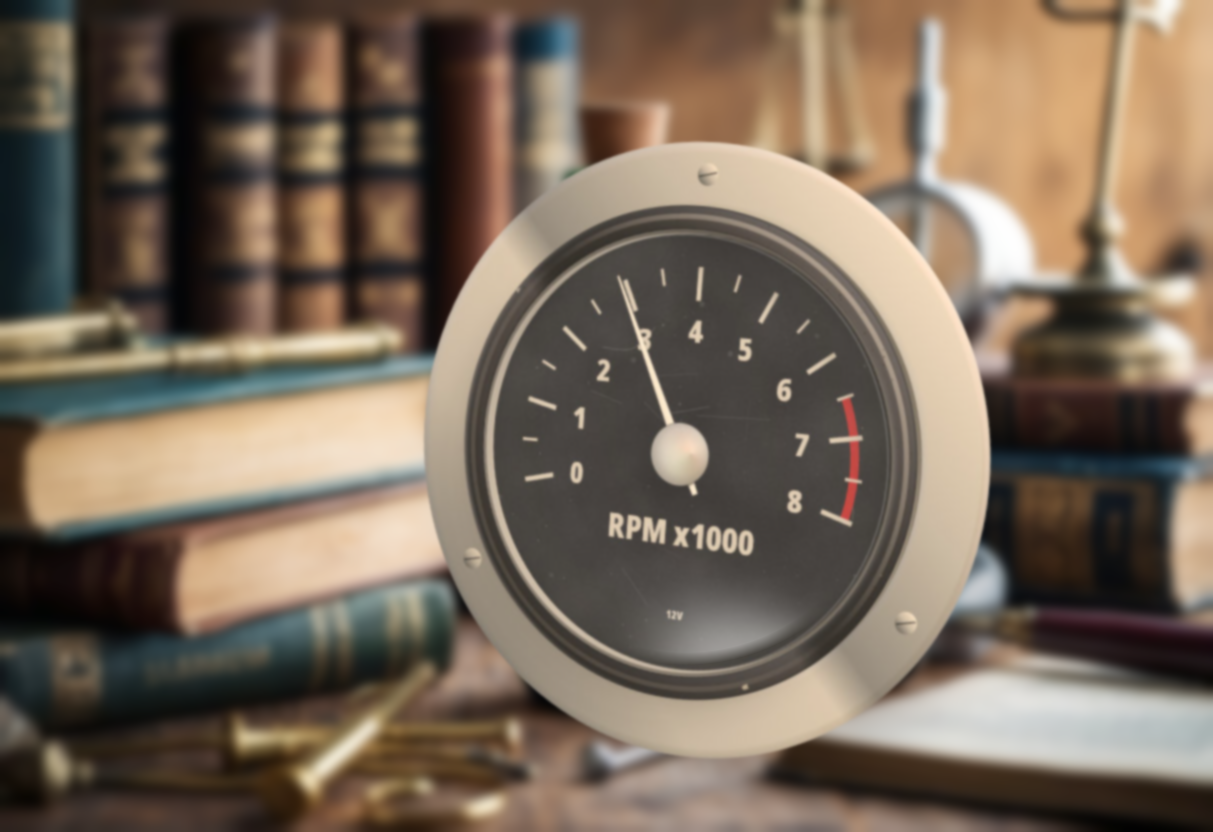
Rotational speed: 3000,rpm
